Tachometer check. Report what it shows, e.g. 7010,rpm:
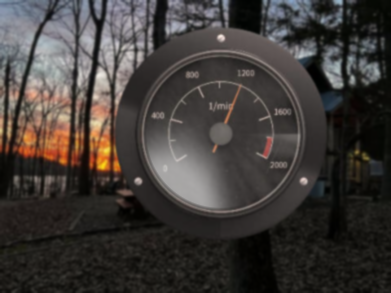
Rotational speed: 1200,rpm
